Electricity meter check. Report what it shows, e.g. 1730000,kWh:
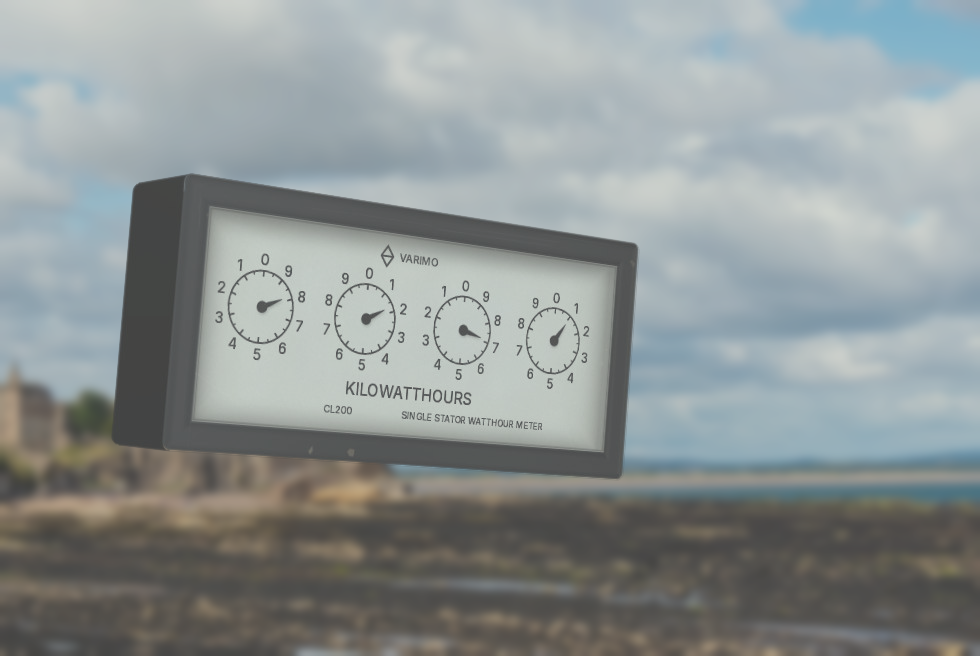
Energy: 8171,kWh
